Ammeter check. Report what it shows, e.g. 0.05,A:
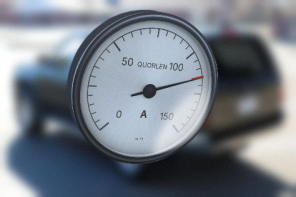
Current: 115,A
